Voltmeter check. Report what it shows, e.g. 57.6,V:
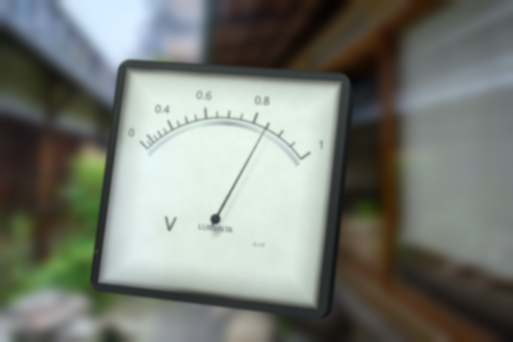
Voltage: 0.85,V
